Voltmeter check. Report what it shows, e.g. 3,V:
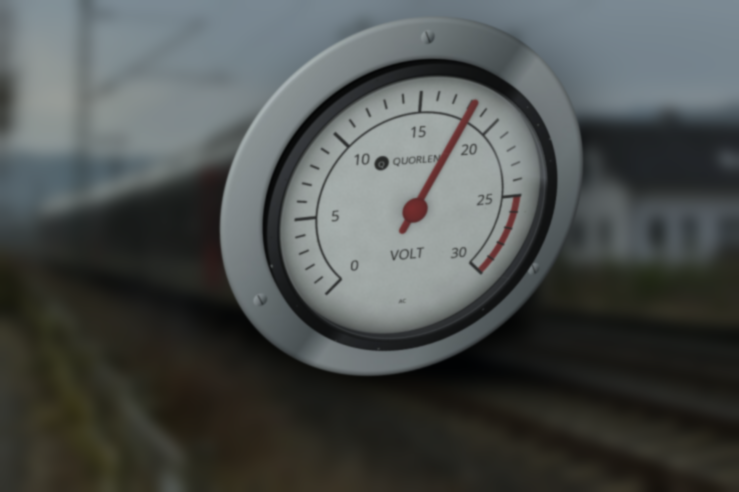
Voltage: 18,V
